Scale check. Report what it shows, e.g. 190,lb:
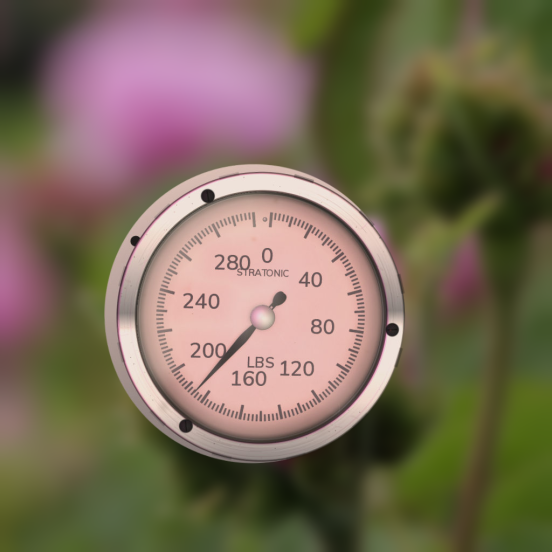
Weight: 186,lb
